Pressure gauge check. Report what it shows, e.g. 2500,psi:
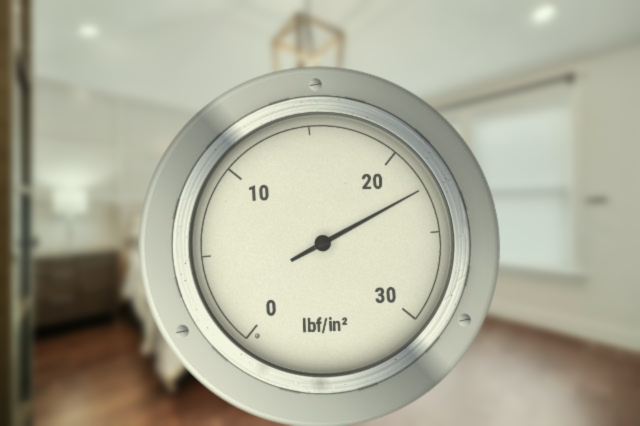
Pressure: 22.5,psi
